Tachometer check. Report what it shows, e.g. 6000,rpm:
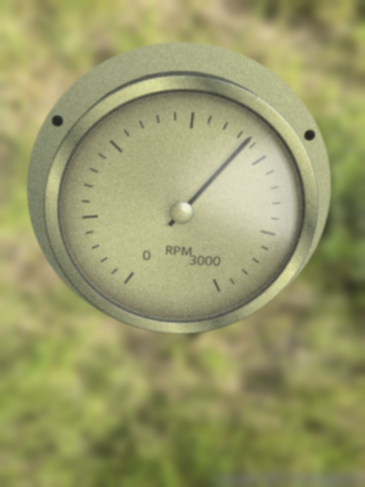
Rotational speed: 1850,rpm
